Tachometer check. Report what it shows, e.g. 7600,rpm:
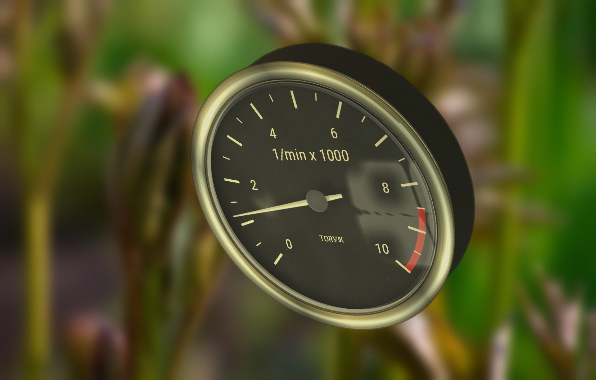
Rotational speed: 1250,rpm
